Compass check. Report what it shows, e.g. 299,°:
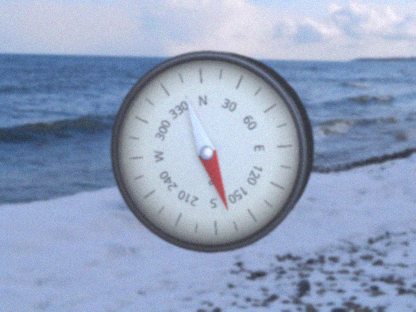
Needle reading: 165,°
